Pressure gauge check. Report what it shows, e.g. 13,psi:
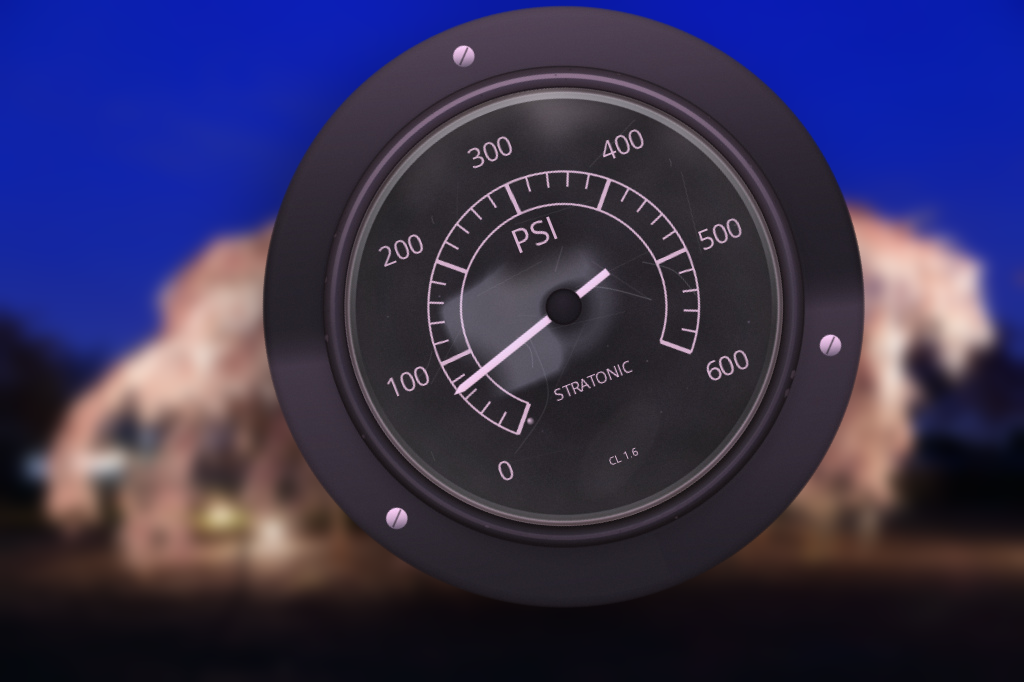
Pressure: 70,psi
